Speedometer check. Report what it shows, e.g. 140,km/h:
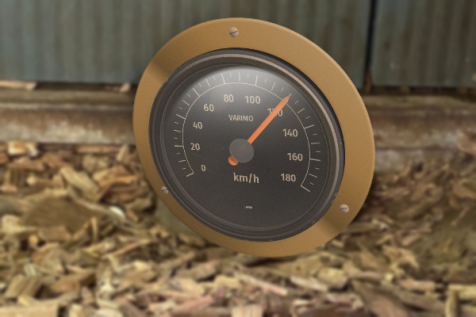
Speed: 120,km/h
